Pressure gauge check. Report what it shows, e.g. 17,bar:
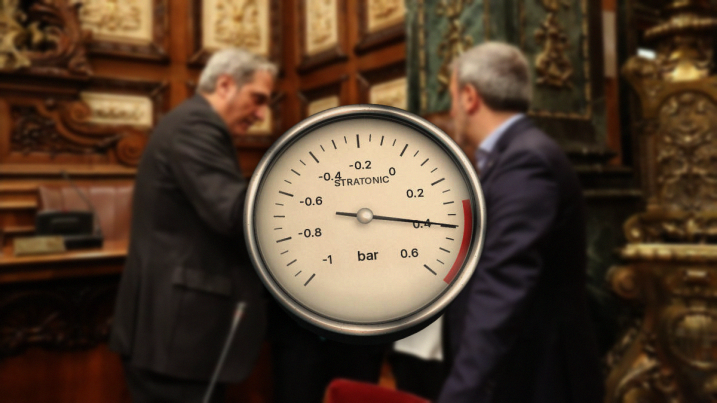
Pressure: 0.4,bar
